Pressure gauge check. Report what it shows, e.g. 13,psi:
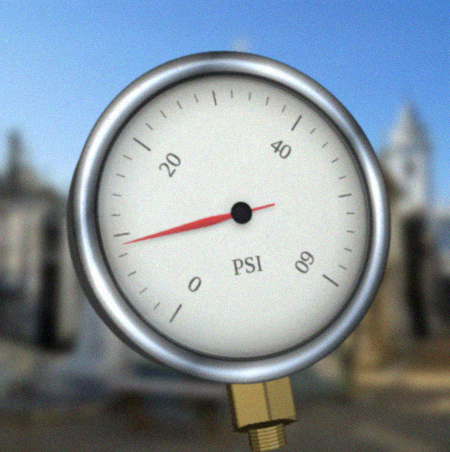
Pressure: 9,psi
